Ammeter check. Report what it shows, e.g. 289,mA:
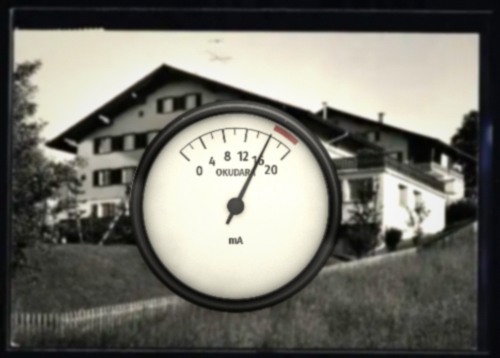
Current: 16,mA
